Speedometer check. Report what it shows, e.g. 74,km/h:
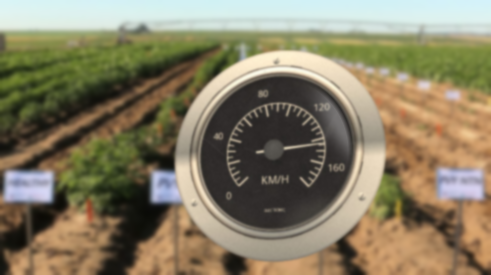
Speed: 145,km/h
